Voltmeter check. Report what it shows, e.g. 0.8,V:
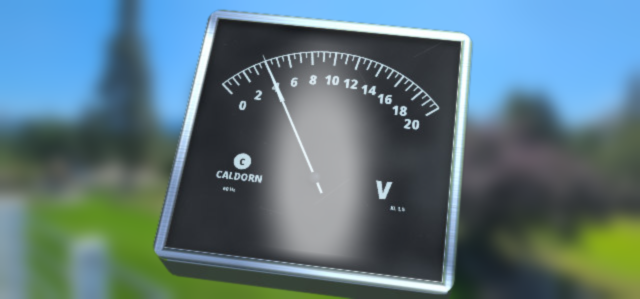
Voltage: 4,V
